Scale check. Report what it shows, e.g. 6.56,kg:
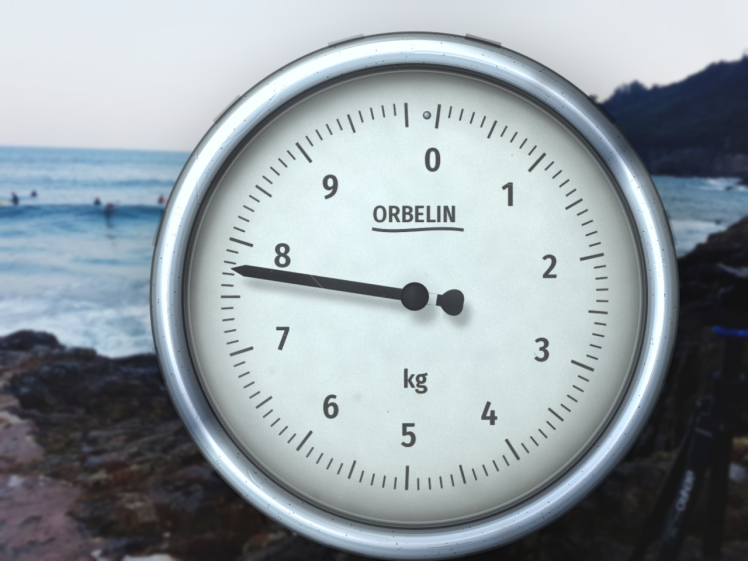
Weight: 7.75,kg
